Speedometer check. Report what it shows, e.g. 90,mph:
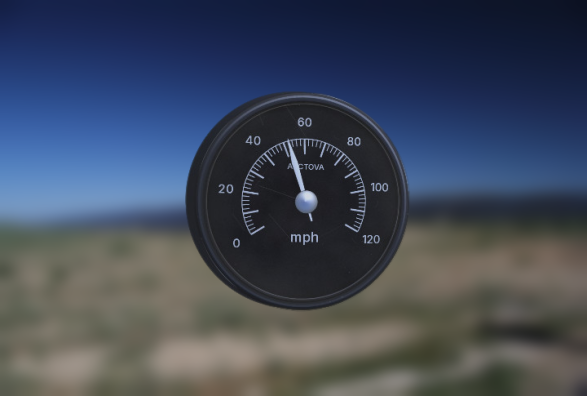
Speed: 52,mph
